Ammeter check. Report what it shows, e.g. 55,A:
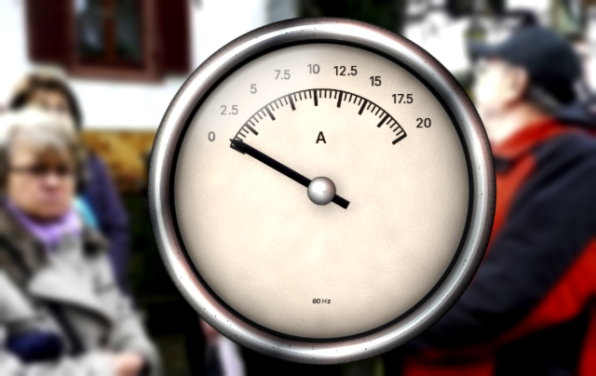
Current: 0.5,A
